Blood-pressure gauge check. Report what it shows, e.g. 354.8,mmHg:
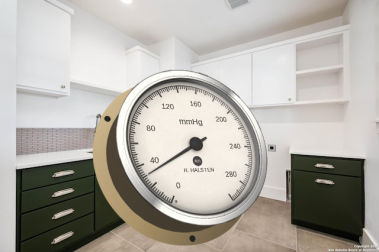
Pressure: 30,mmHg
